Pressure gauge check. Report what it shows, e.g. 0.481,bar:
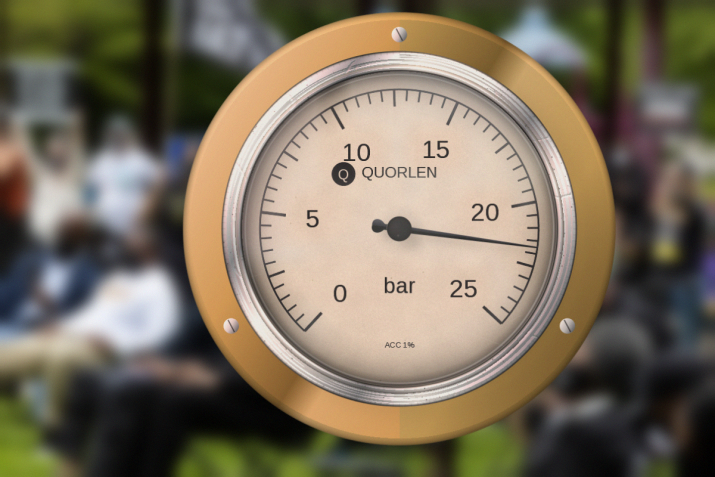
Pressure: 21.75,bar
